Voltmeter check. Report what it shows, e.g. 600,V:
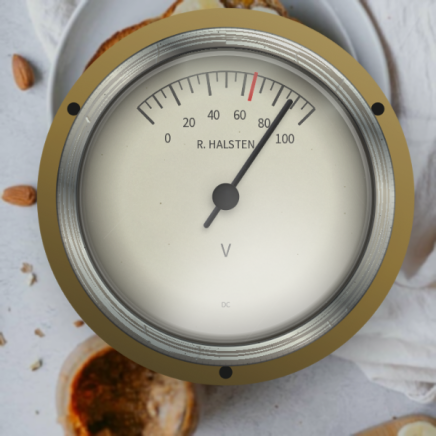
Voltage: 87.5,V
